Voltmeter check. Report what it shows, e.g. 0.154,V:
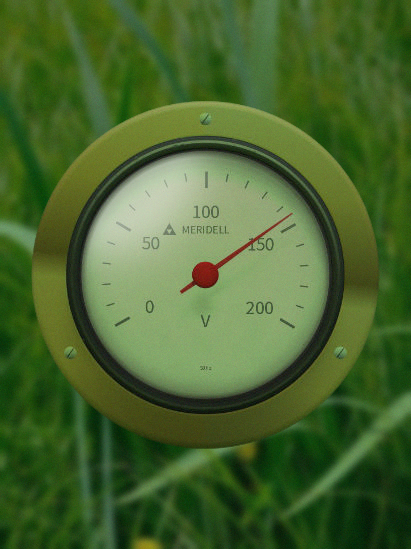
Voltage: 145,V
